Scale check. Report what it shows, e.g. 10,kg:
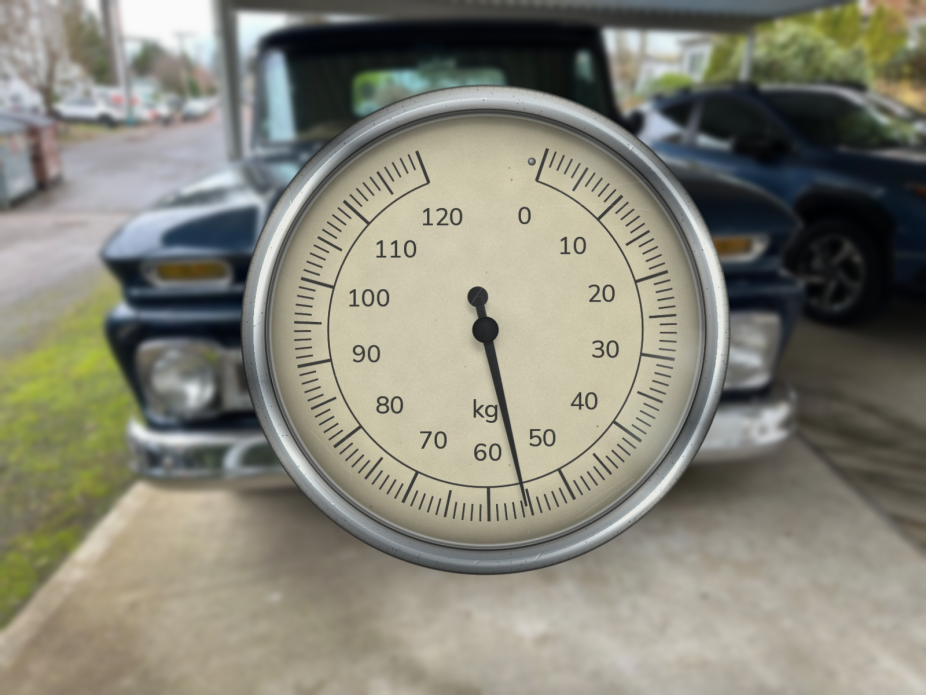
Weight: 55.5,kg
